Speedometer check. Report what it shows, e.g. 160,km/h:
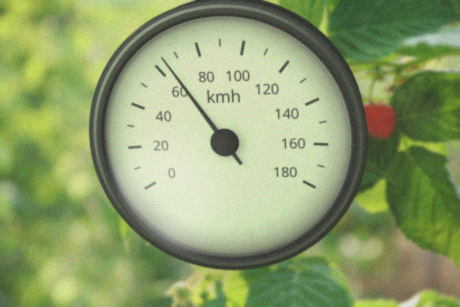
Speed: 65,km/h
